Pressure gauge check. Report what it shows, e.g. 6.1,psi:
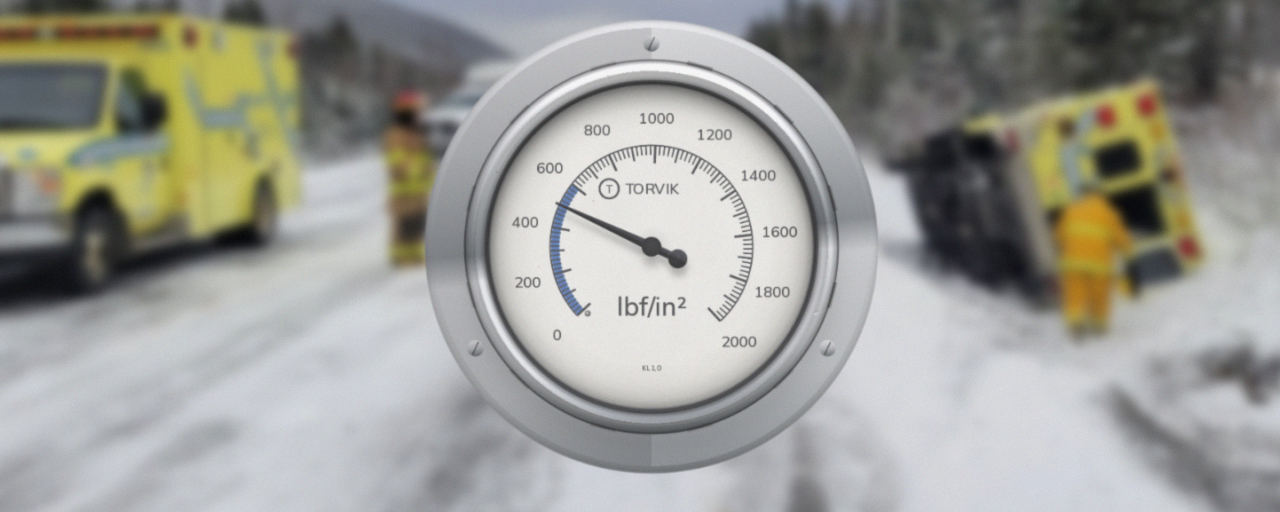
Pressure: 500,psi
